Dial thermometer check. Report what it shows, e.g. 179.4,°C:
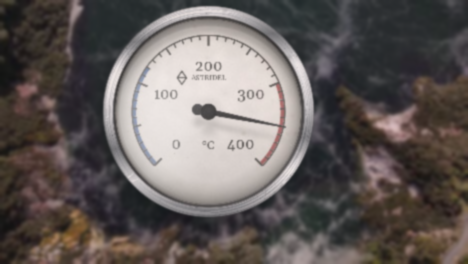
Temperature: 350,°C
